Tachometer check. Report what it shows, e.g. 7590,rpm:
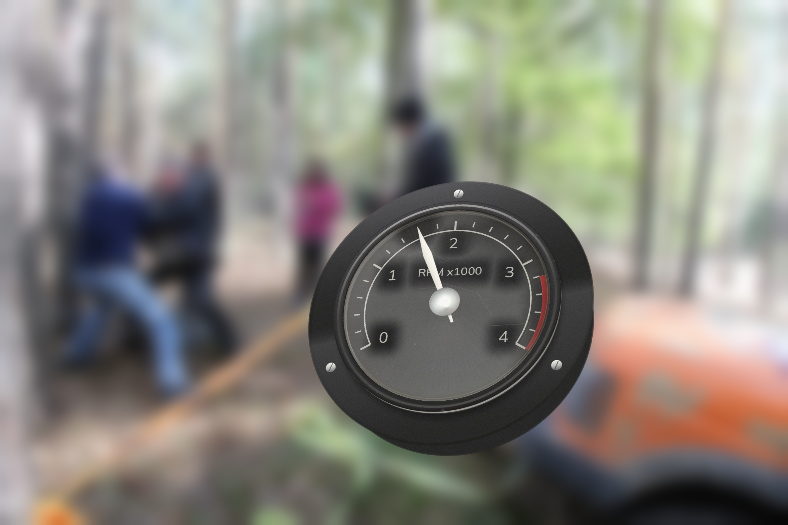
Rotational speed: 1600,rpm
